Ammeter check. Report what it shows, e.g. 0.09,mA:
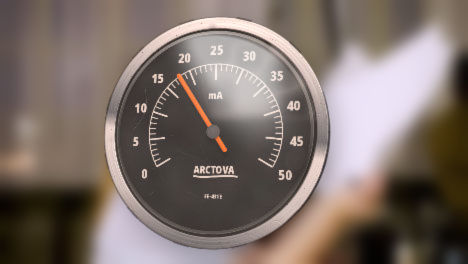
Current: 18,mA
